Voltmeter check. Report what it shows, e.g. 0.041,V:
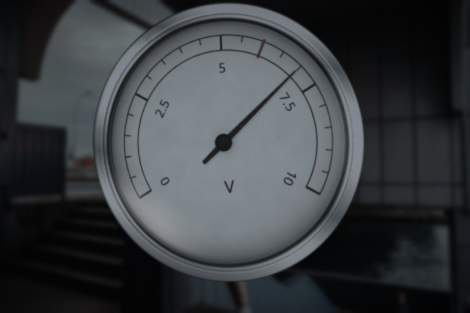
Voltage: 7,V
